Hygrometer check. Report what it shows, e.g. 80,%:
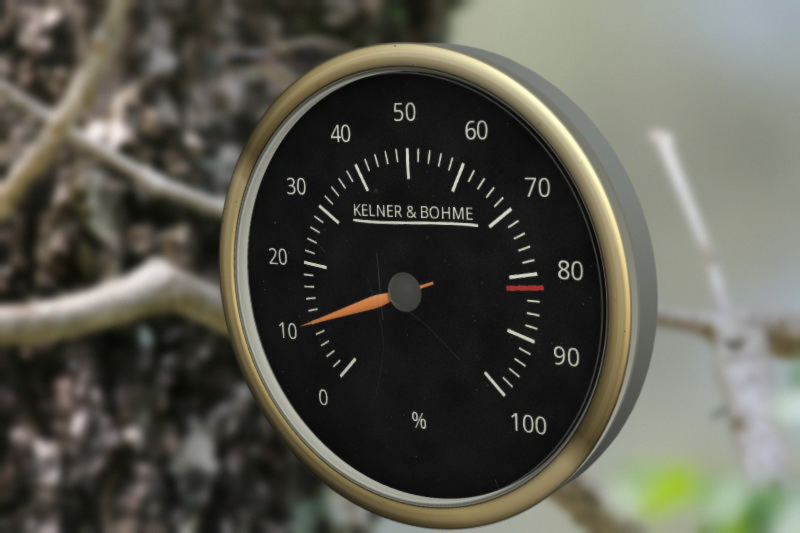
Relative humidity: 10,%
